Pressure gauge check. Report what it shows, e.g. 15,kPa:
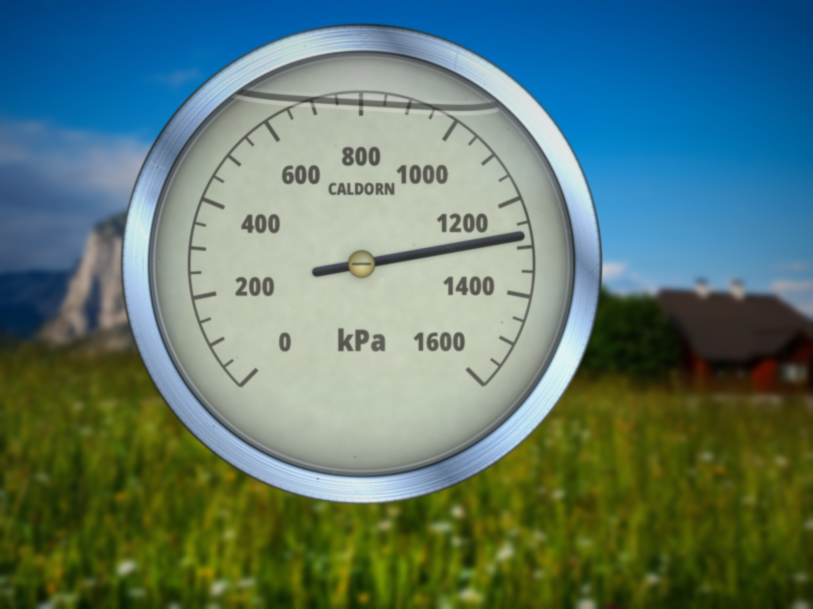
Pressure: 1275,kPa
